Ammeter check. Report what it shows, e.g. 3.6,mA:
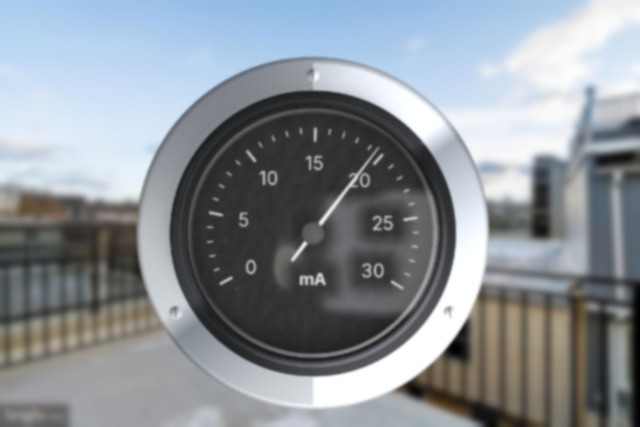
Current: 19.5,mA
